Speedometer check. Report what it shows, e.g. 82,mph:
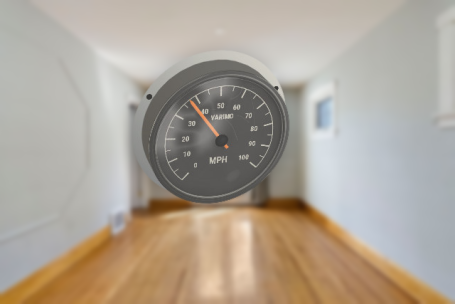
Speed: 37.5,mph
